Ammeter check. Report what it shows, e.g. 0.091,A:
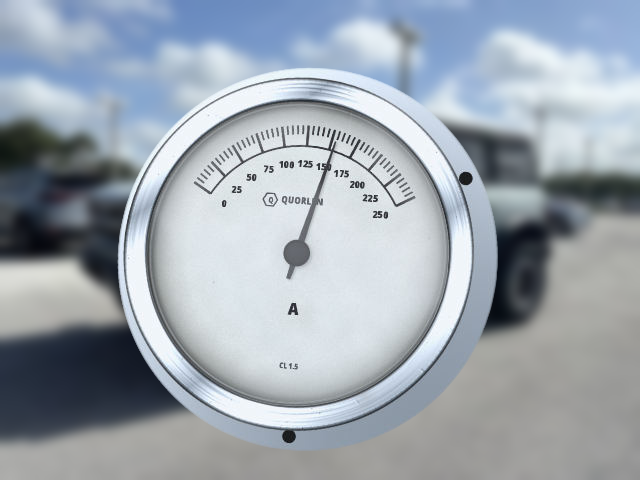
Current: 155,A
